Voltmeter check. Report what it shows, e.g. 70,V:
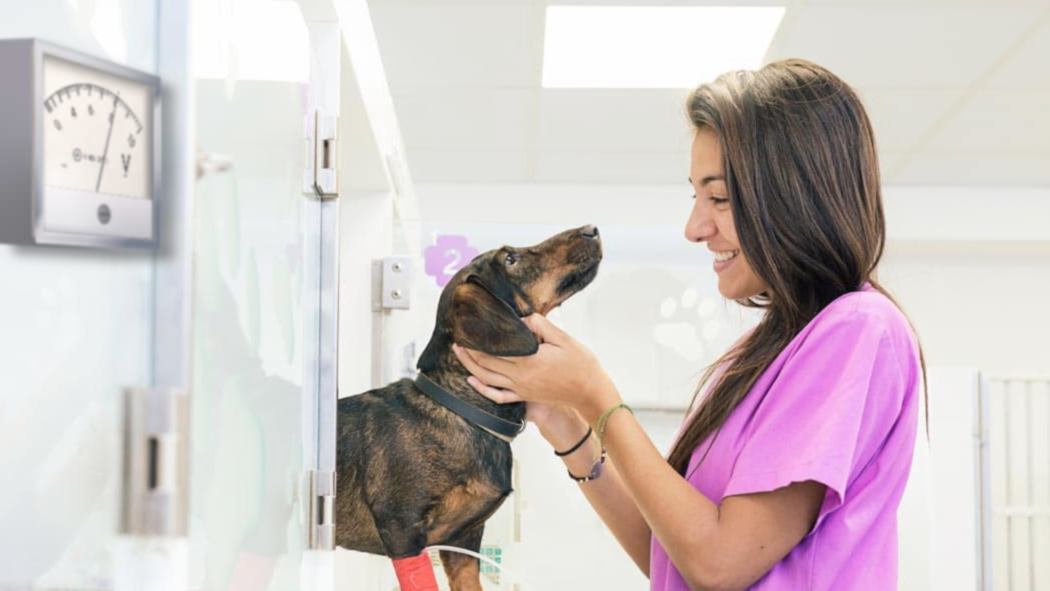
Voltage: 8,V
